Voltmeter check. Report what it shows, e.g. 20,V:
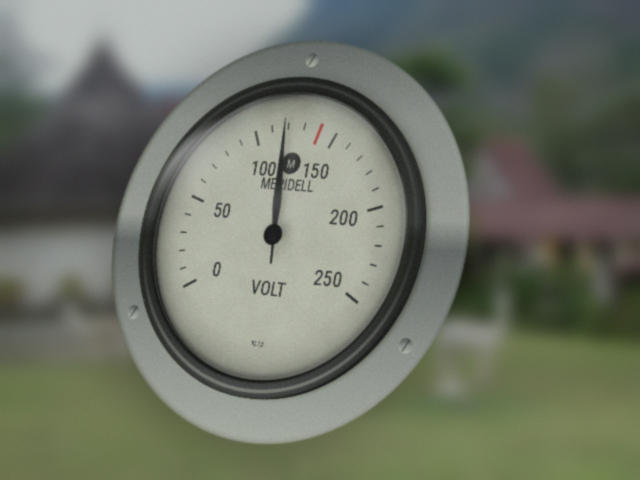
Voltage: 120,V
